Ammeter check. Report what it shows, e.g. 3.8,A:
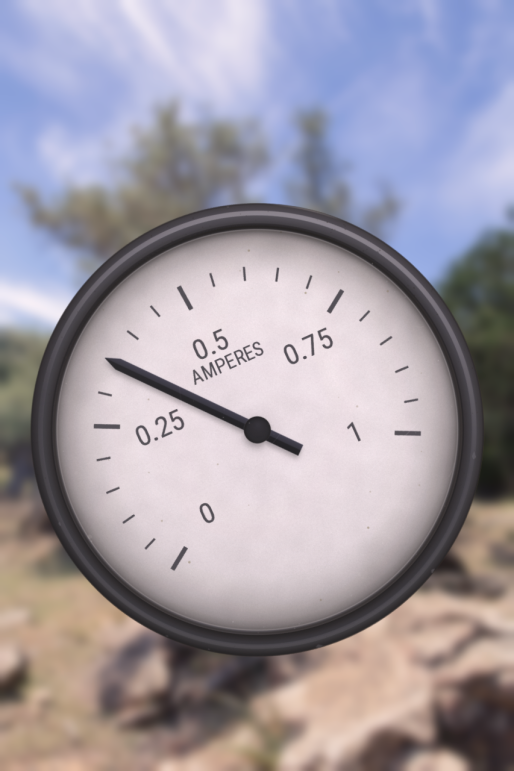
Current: 0.35,A
